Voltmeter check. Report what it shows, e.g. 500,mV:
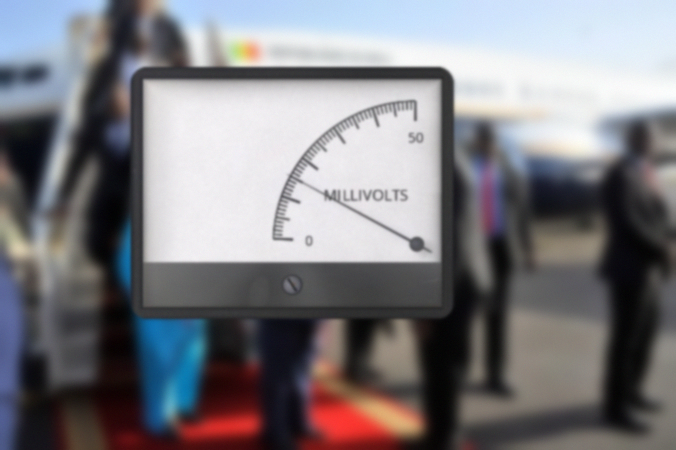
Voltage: 15,mV
